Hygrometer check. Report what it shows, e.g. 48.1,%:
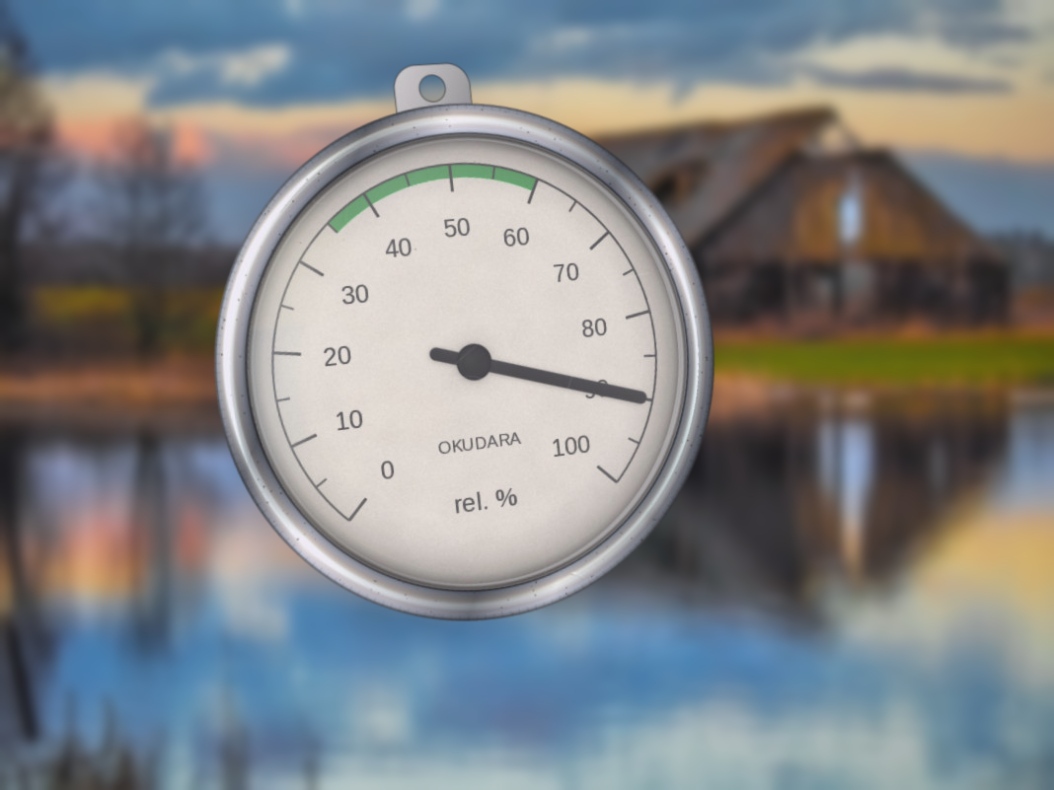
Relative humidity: 90,%
